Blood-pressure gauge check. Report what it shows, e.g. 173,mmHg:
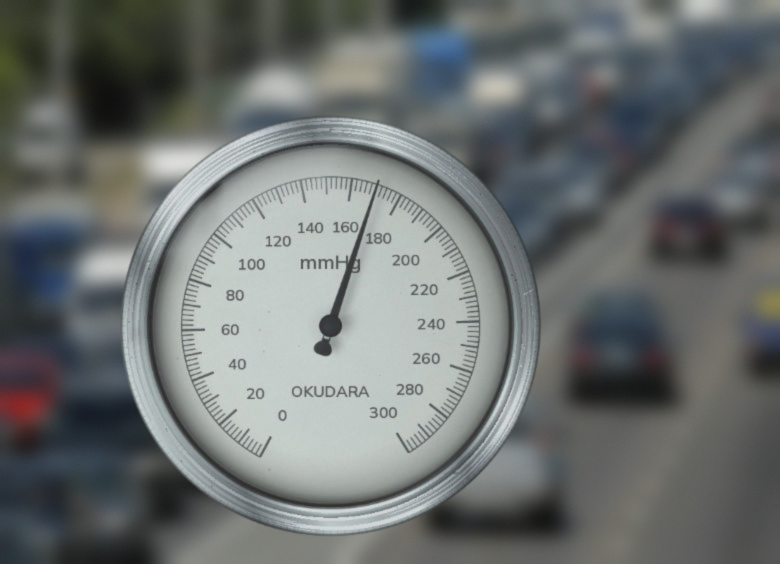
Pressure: 170,mmHg
